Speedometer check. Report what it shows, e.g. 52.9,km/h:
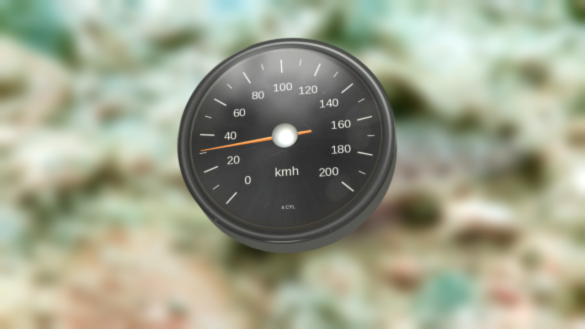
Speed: 30,km/h
